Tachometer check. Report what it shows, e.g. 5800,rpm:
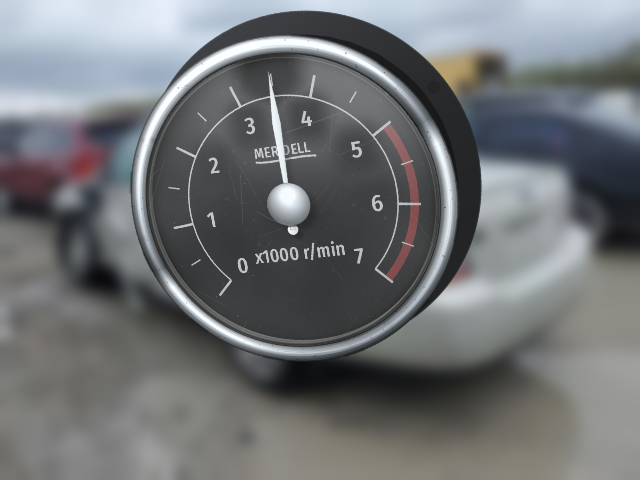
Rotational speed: 3500,rpm
